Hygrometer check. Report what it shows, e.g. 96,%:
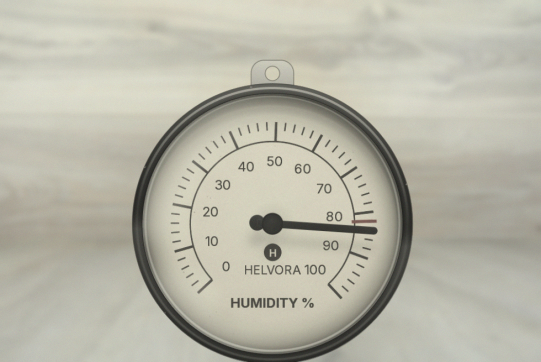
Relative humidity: 84,%
